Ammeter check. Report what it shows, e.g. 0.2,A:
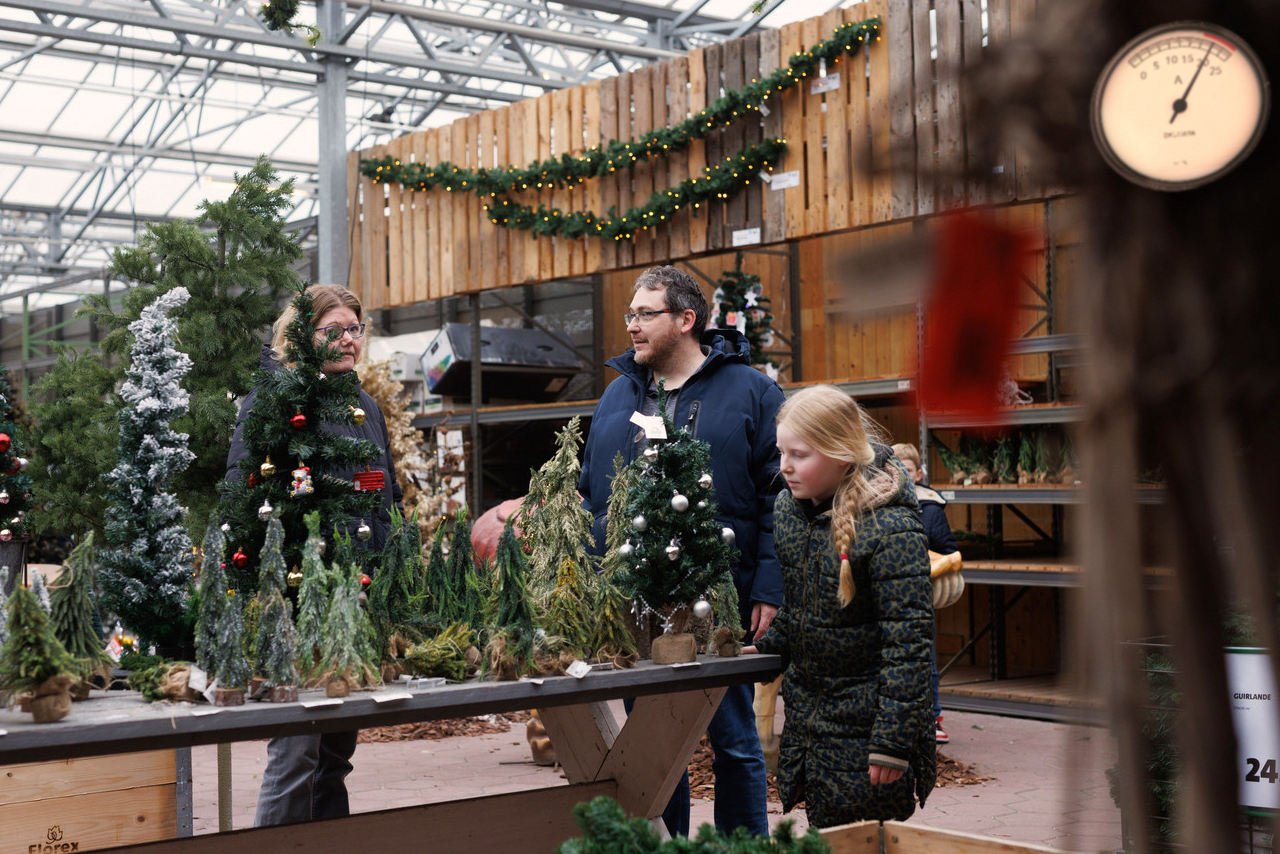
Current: 20,A
